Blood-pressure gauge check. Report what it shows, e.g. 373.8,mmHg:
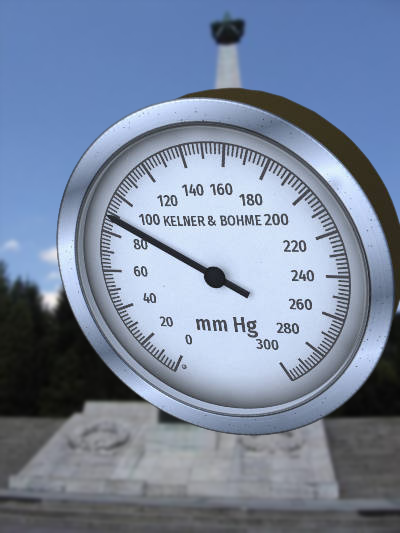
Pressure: 90,mmHg
